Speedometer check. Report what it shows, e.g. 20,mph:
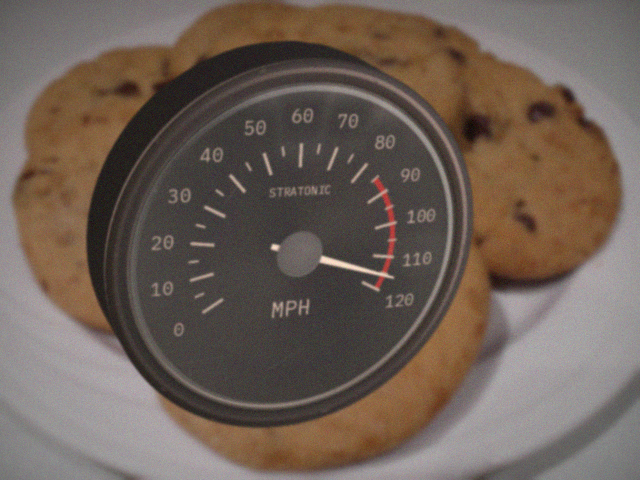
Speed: 115,mph
